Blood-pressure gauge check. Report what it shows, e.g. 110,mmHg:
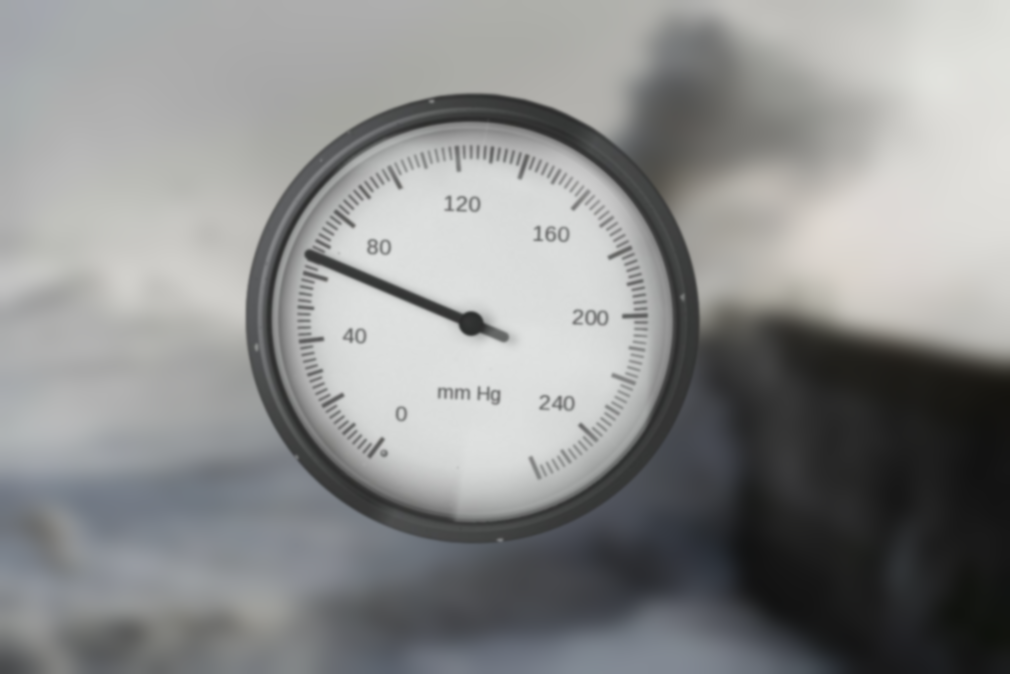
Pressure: 66,mmHg
